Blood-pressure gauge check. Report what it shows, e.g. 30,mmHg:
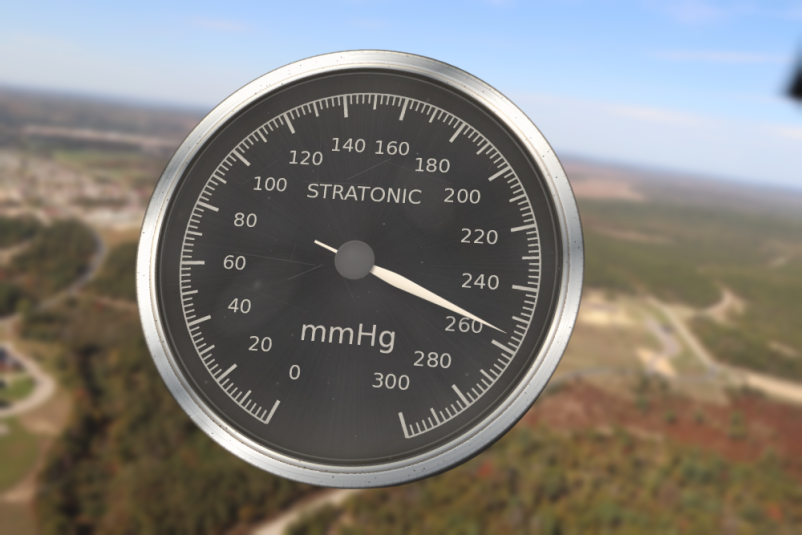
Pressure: 256,mmHg
